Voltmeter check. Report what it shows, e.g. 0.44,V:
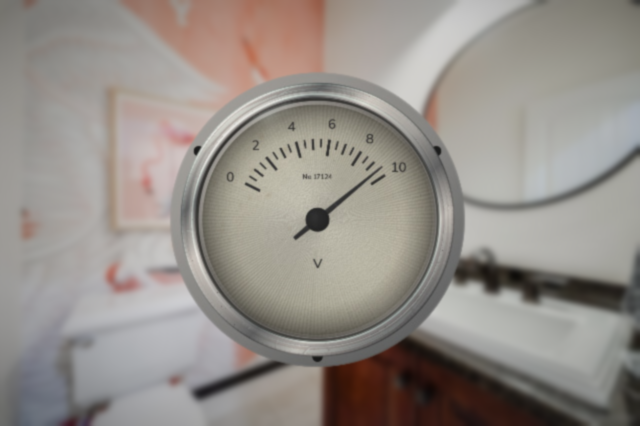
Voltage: 9.5,V
